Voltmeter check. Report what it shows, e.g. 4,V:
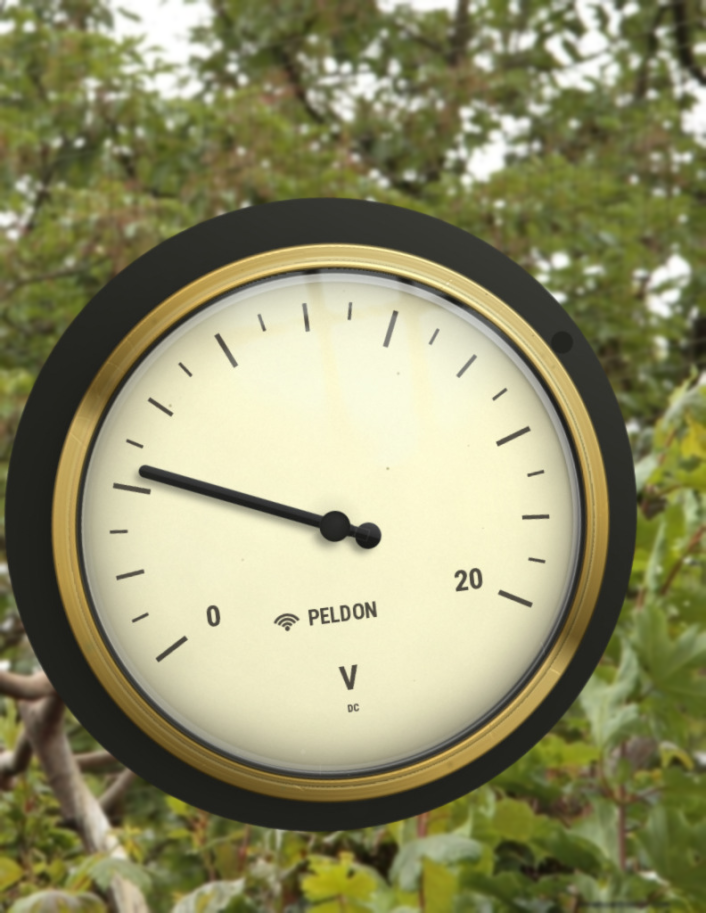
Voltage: 4.5,V
